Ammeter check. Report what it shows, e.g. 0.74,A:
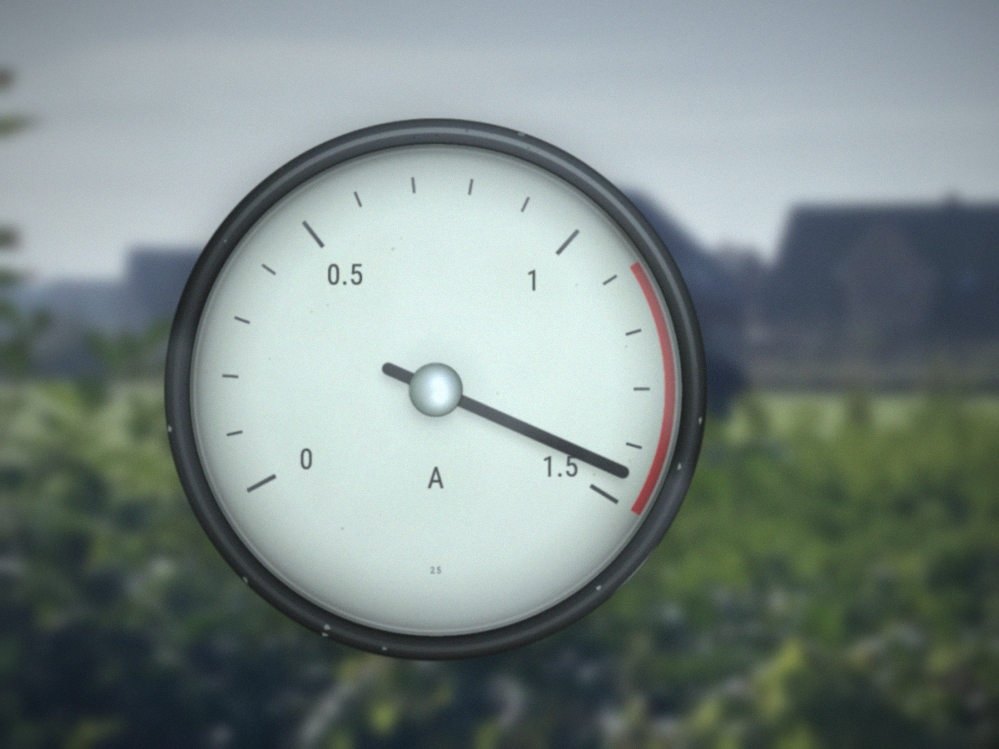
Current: 1.45,A
